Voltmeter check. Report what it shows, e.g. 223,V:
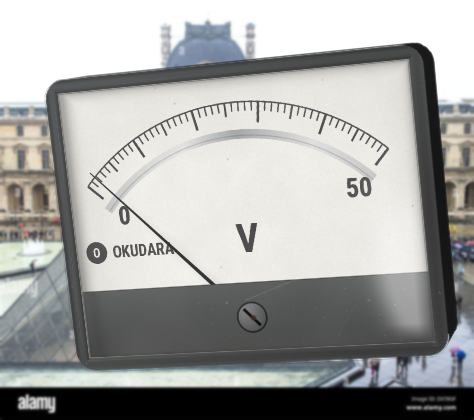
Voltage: 2,V
